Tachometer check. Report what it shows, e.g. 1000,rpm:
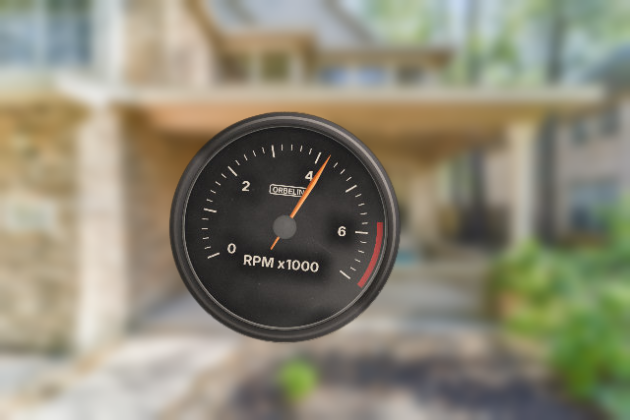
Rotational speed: 4200,rpm
